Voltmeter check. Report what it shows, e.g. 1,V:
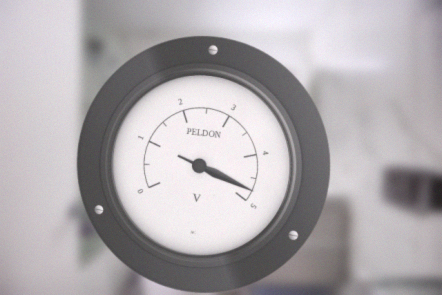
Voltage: 4.75,V
